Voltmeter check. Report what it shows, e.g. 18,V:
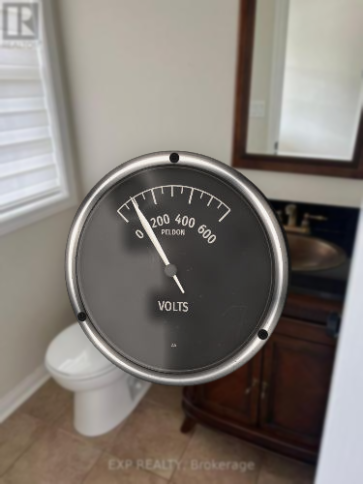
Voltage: 100,V
